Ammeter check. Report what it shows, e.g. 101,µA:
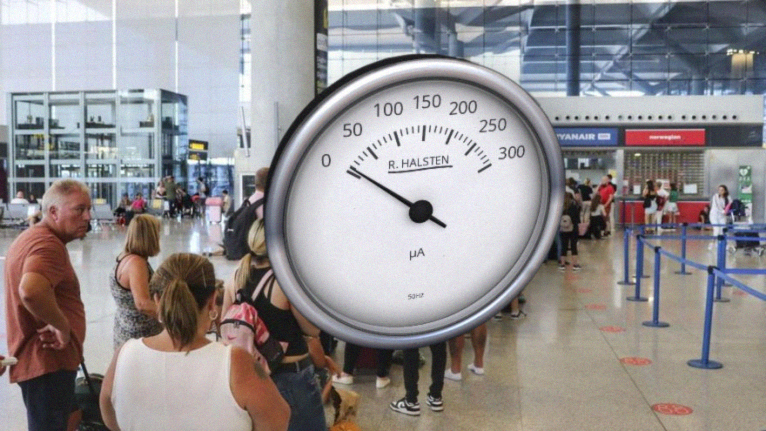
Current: 10,µA
